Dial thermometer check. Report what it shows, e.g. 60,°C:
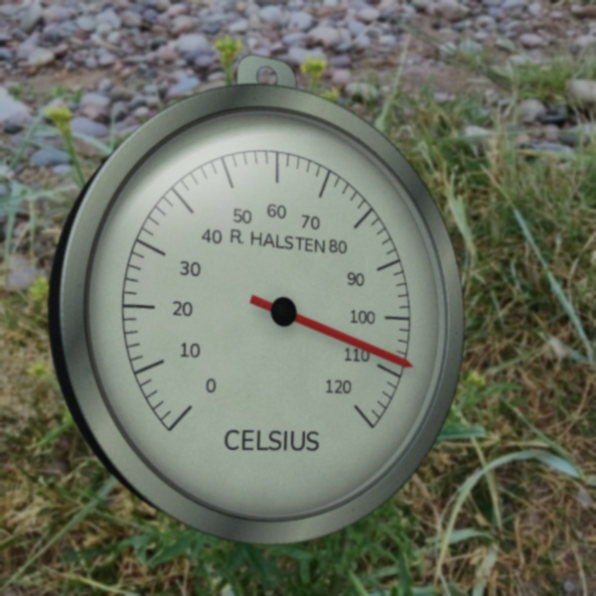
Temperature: 108,°C
